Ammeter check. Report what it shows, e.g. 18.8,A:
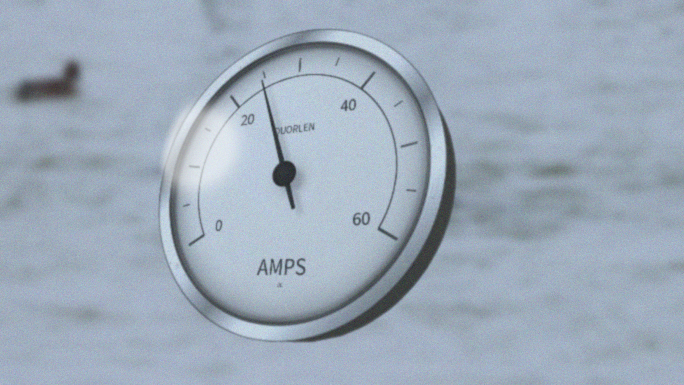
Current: 25,A
